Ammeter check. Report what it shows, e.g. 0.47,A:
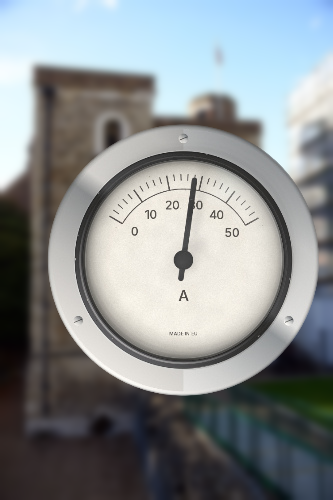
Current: 28,A
